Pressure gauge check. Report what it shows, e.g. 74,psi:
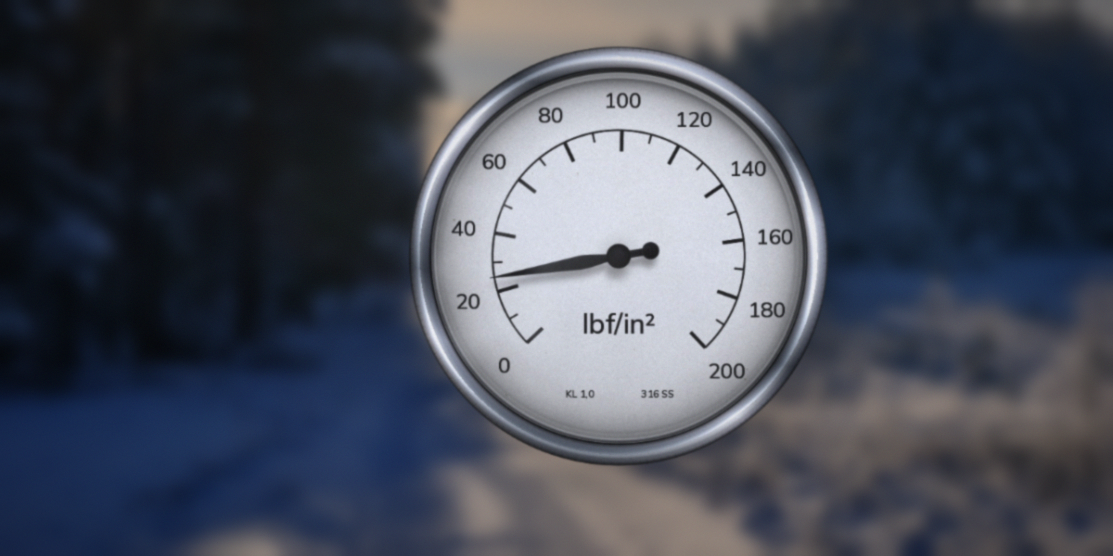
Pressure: 25,psi
